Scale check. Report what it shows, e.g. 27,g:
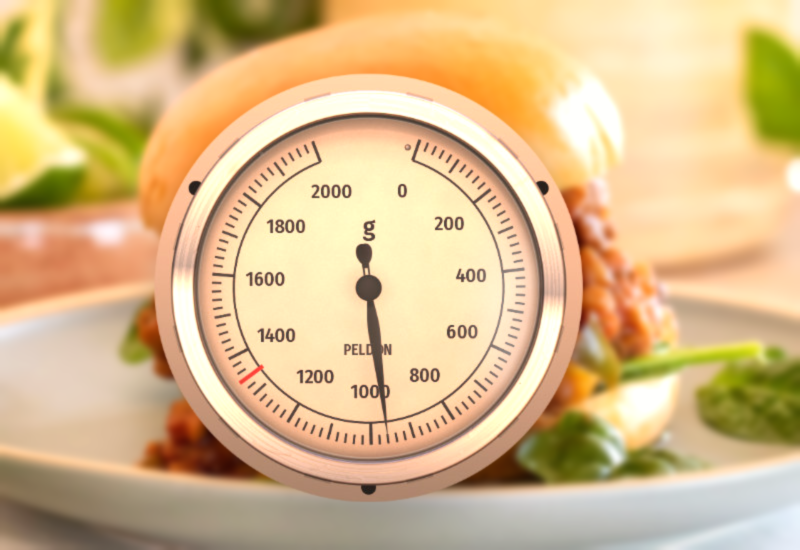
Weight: 960,g
